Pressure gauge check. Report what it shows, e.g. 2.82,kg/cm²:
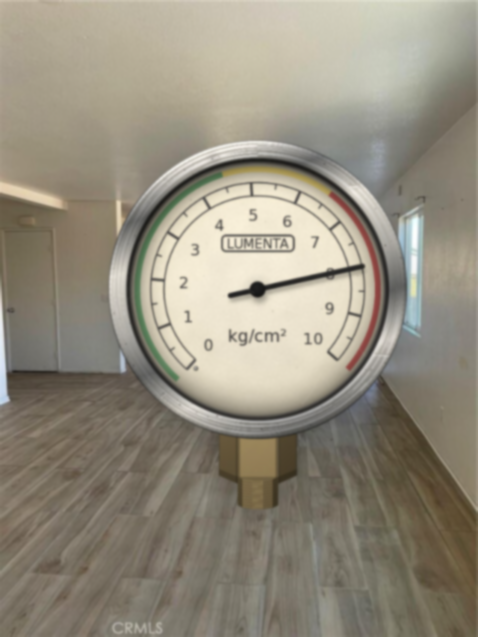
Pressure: 8,kg/cm²
